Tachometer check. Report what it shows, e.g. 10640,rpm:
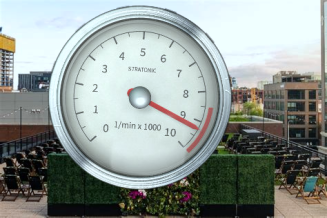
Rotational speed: 9250,rpm
